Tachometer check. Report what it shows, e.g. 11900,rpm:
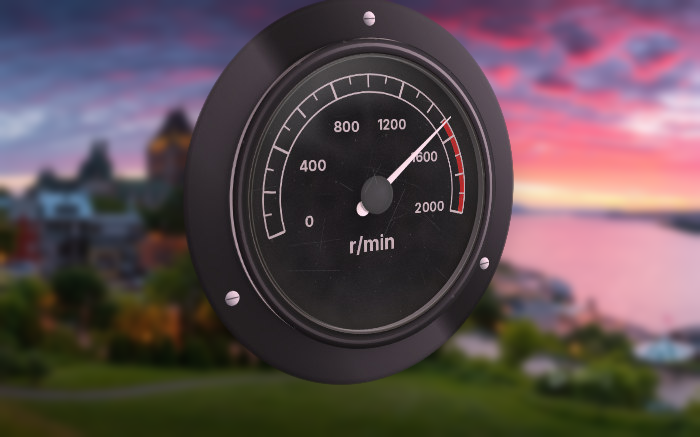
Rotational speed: 1500,rpm
